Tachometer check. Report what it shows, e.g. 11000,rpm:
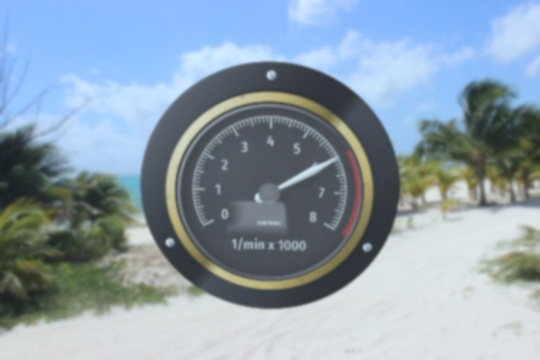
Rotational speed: 6000,rpm
